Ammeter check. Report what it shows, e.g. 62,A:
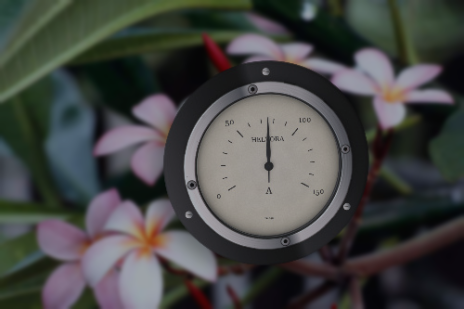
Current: 75,A
